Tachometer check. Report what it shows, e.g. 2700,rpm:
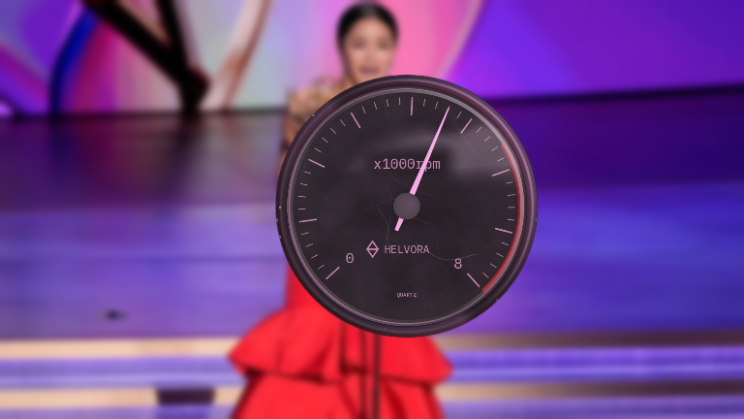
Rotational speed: 4600,rpm
